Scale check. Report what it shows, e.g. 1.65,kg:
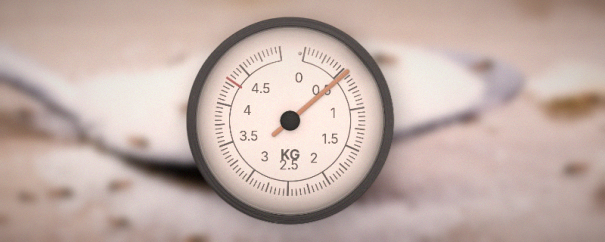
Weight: 0.55,kg
